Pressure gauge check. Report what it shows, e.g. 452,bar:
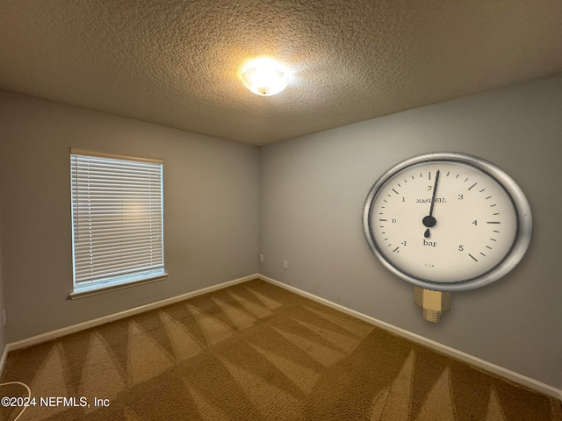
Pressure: 2.2,bar
